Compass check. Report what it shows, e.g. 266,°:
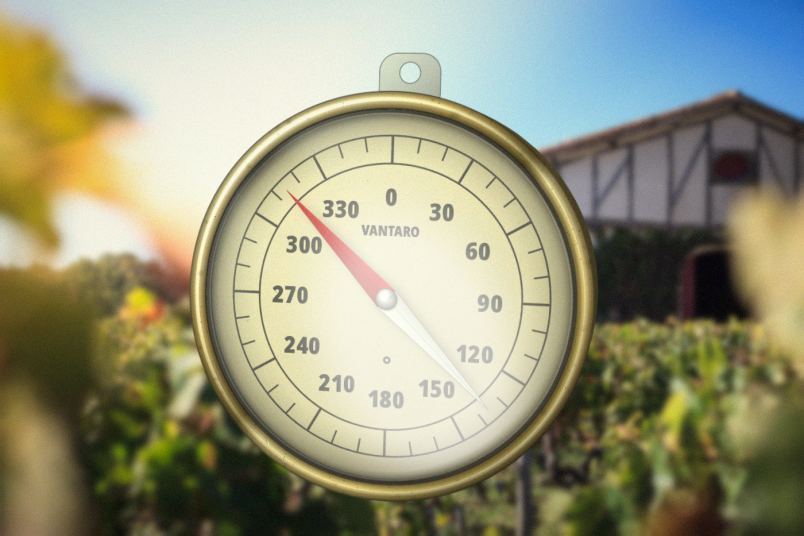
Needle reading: 315,°
